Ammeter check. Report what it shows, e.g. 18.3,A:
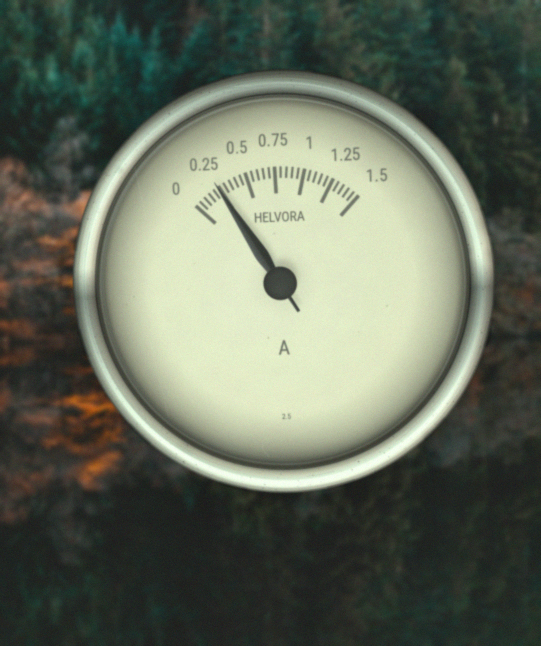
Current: 0.25,A
